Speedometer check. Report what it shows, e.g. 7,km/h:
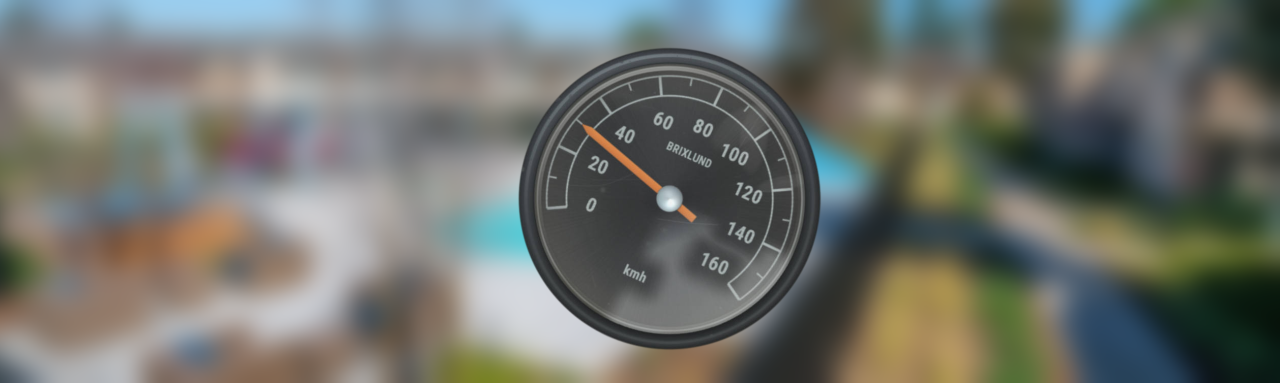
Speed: 30,km/h
